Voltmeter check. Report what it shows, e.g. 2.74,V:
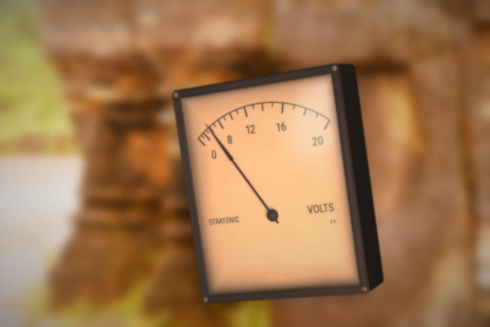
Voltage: 6,V
